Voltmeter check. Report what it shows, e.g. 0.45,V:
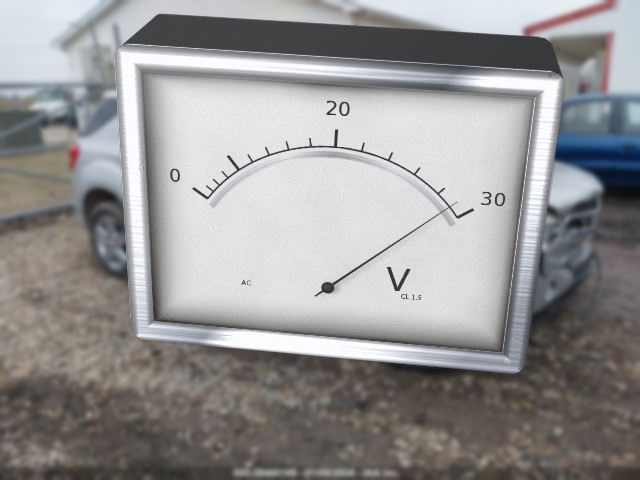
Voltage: 29,V
